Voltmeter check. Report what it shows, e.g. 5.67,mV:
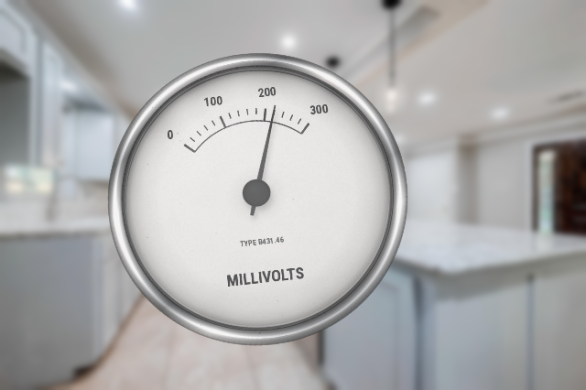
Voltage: 220,mV
